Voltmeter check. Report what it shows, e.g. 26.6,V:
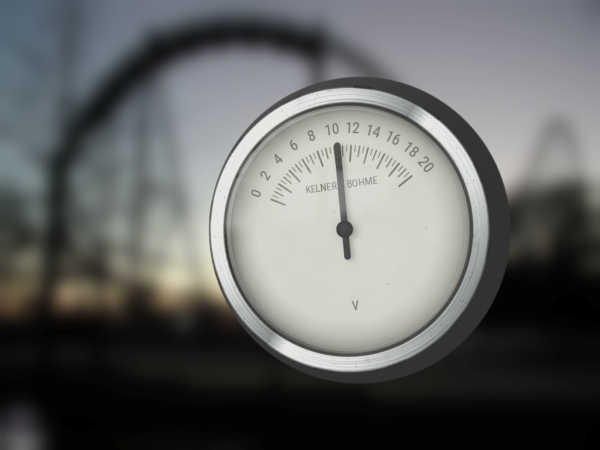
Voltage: 10.5,V
